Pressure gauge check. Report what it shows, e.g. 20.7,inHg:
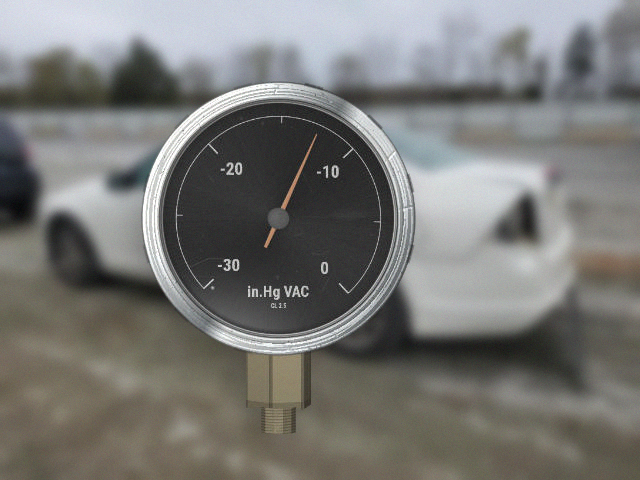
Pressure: -12.5,inHg
